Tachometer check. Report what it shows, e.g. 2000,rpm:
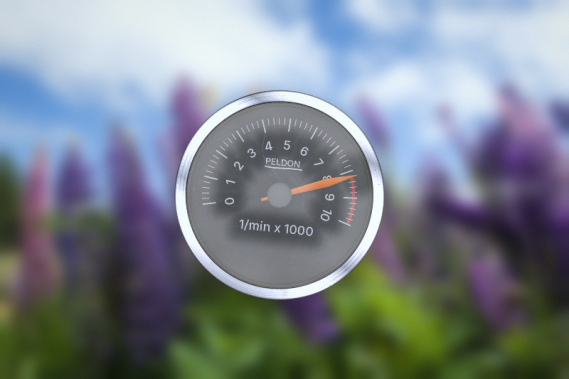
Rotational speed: 8200,rpm
